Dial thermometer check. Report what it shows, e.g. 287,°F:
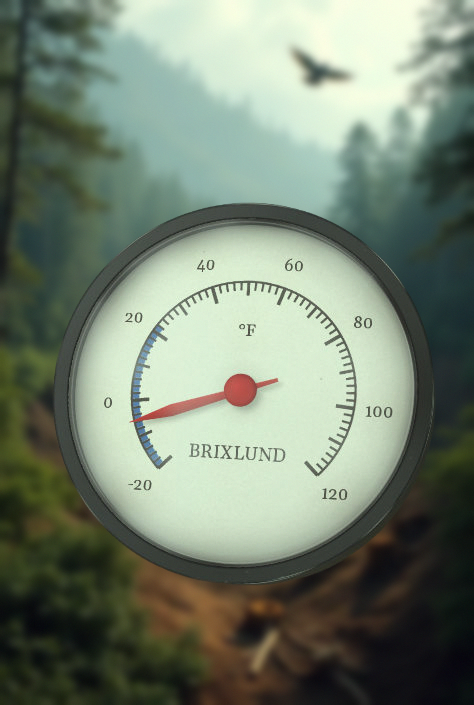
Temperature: -6,°F
